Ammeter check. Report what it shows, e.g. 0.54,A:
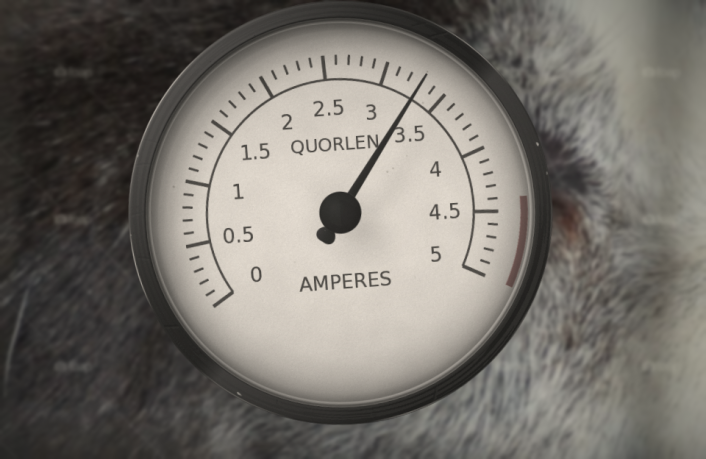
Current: 3.3,A
